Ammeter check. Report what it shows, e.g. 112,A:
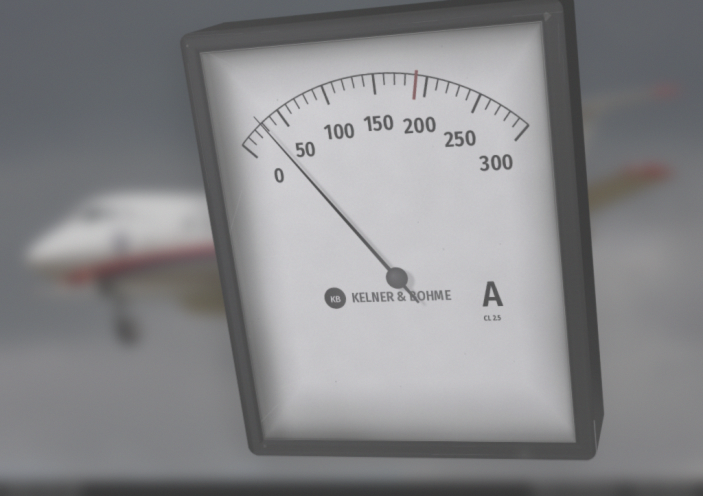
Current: 30,A
